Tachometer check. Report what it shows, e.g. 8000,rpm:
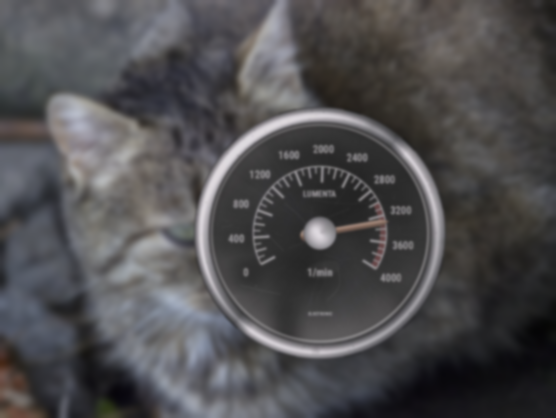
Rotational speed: 3300,rpm
